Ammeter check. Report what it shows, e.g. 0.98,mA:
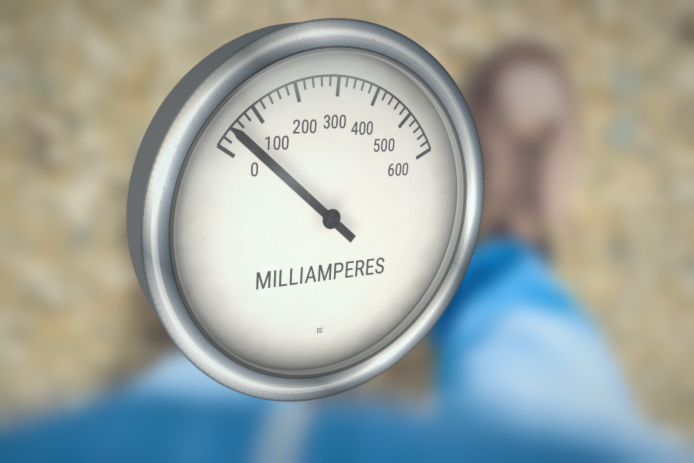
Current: 40,mA
